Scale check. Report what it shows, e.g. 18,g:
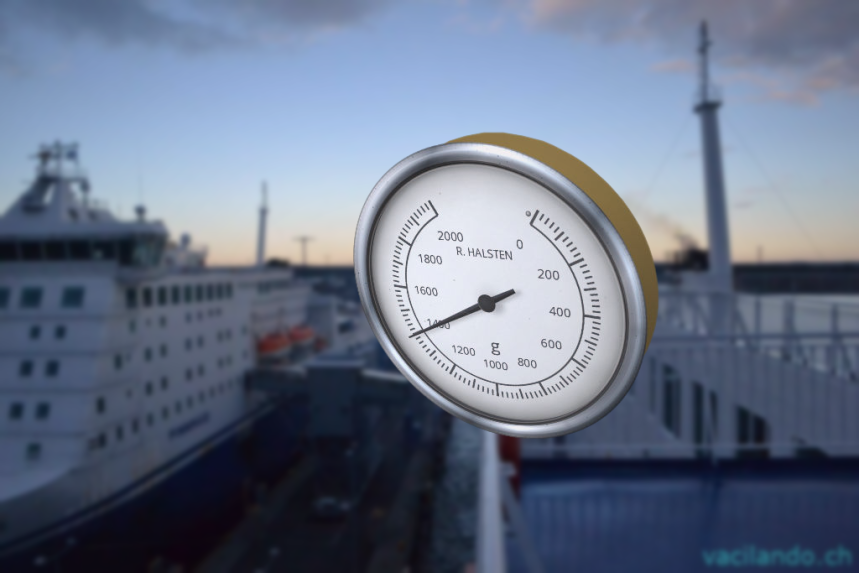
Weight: 1400,g
